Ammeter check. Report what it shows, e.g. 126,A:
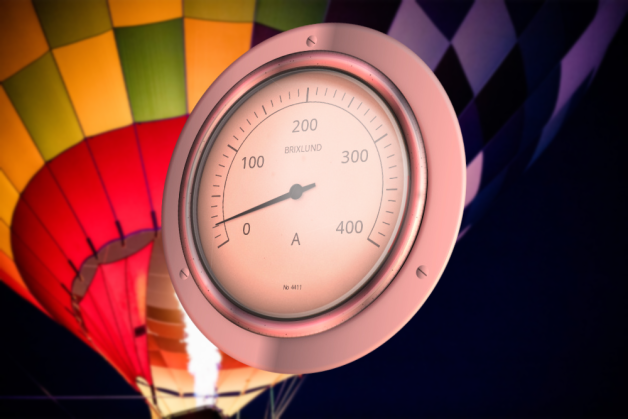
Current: 20,A
